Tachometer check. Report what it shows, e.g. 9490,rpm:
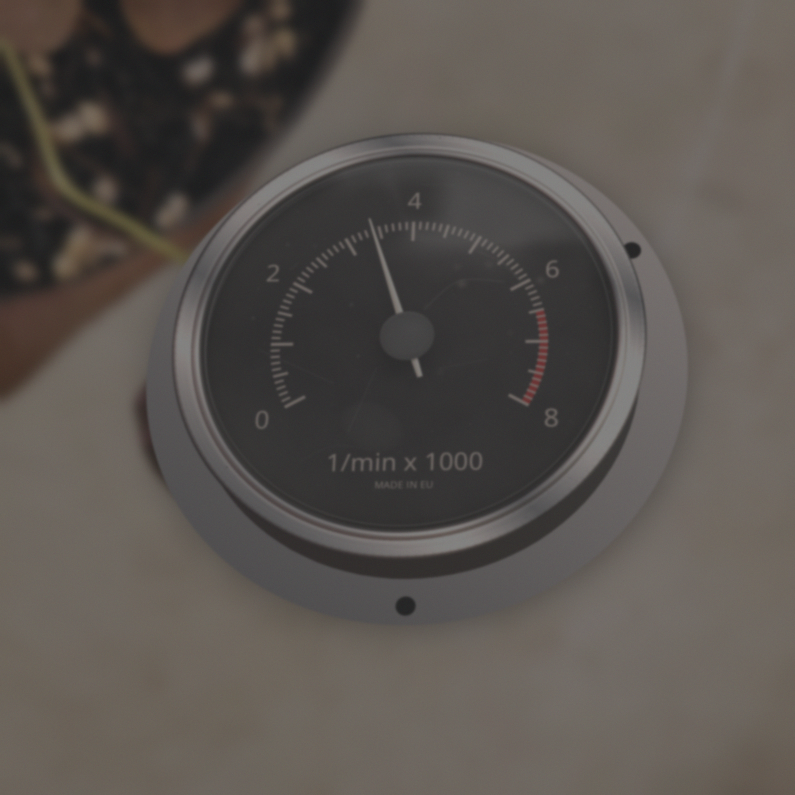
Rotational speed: 3400,rpm
